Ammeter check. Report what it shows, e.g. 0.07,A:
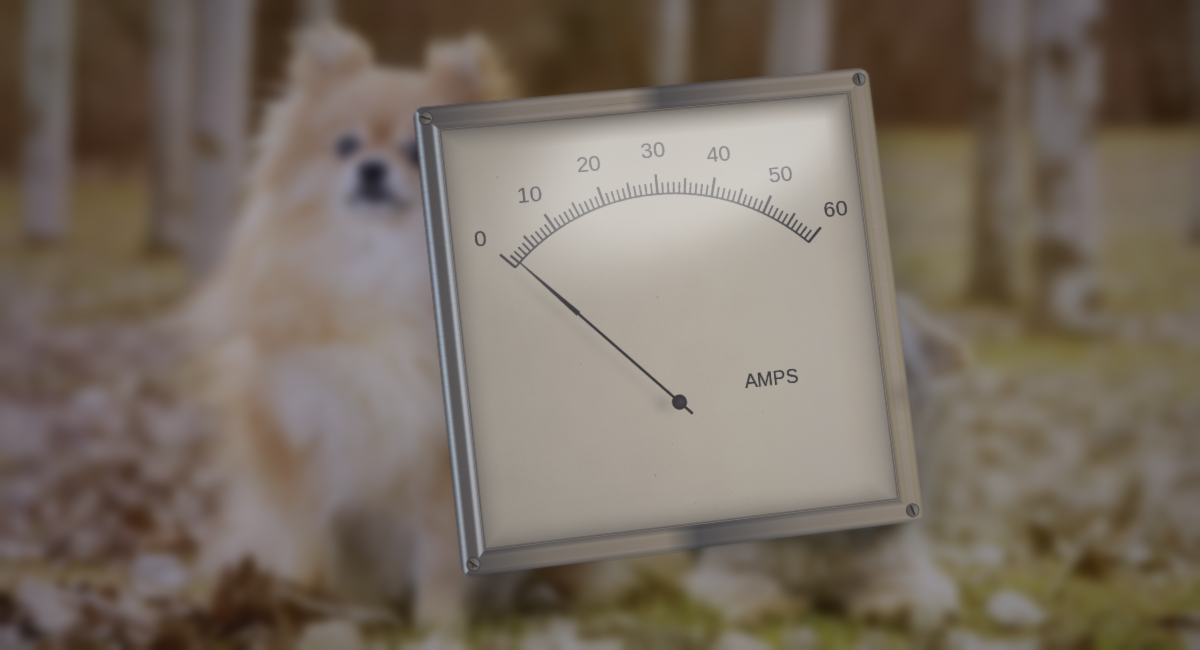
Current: 1,A
